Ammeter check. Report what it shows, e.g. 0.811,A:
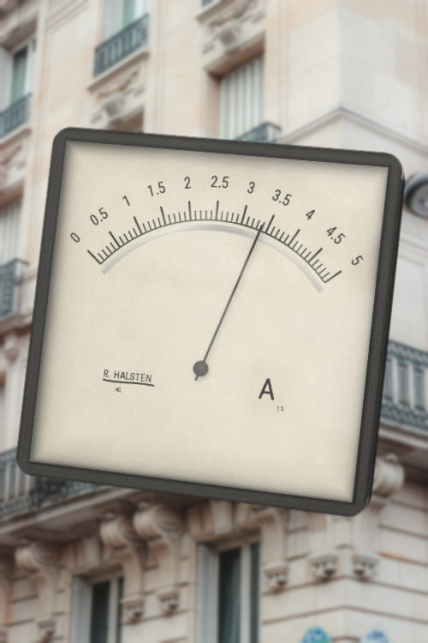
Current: 3.4,A
